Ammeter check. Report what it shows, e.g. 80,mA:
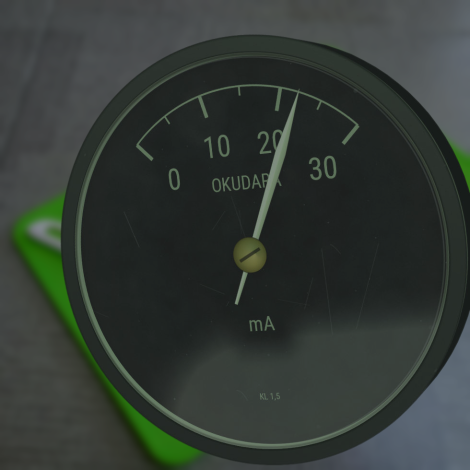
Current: 22.5,mA
